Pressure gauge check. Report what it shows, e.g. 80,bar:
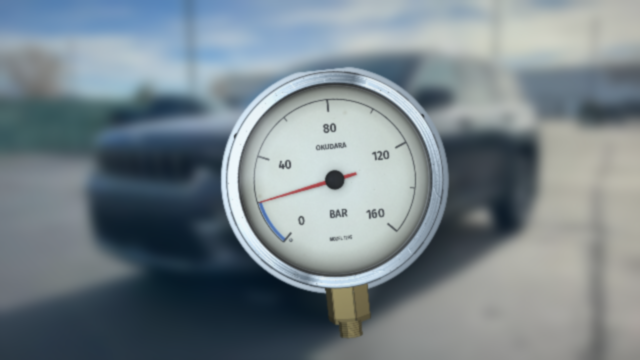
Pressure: 20,bar
